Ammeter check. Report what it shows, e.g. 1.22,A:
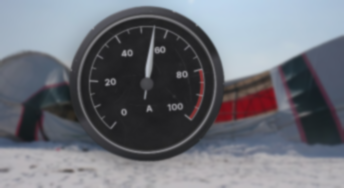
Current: 55,A
